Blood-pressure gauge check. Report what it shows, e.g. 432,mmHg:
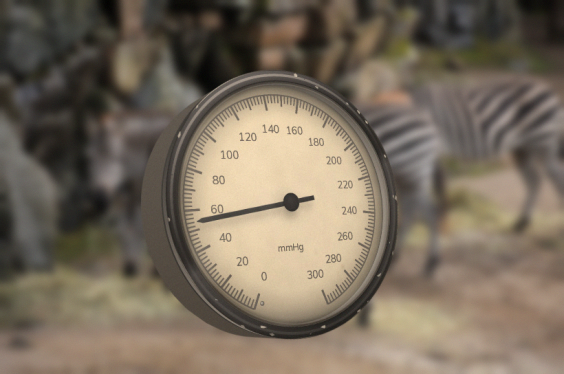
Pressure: 54,mmHg
